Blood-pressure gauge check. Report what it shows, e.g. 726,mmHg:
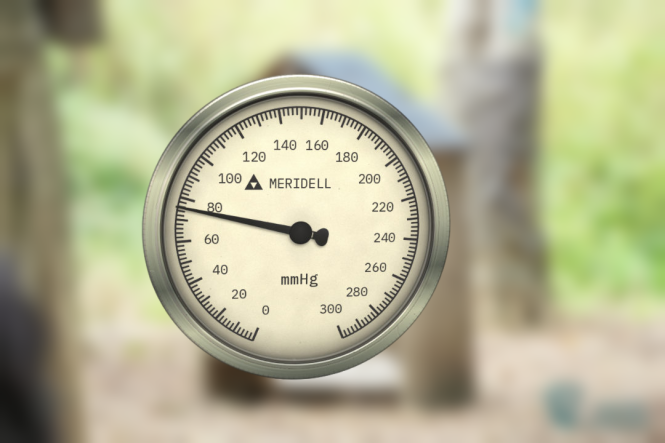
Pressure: 76,mmHg
